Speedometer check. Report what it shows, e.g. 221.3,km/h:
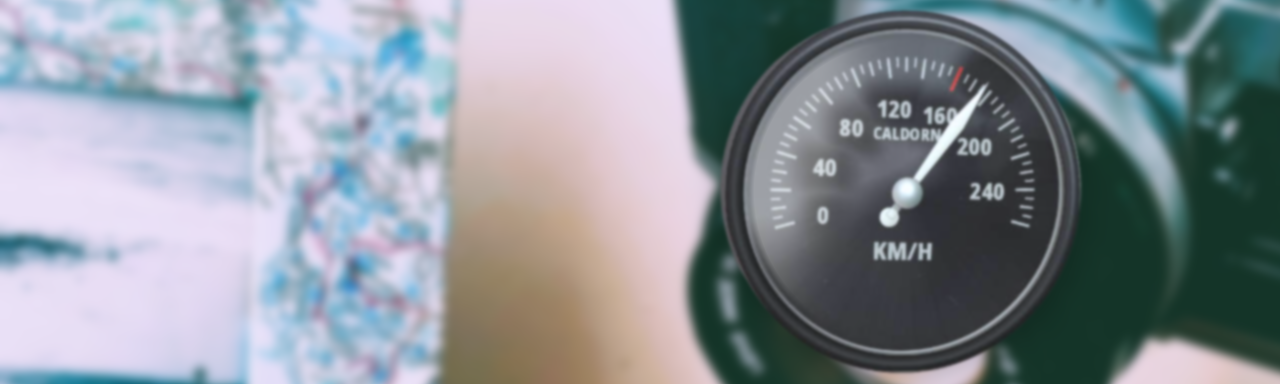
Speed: 175,km/h
